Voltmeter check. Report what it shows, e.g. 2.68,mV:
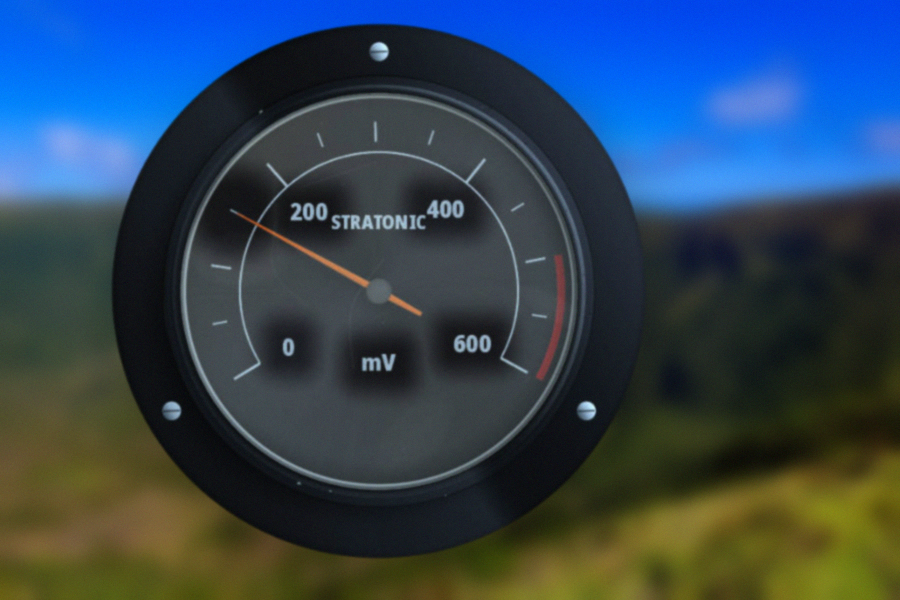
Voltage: 150,mV
